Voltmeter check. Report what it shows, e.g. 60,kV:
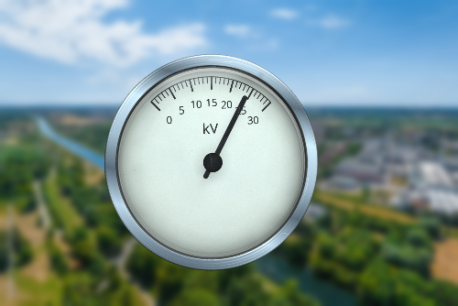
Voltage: 24,kV
